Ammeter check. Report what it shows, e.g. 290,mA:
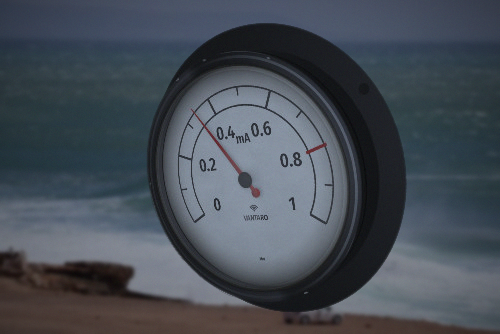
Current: 0.35,mA
